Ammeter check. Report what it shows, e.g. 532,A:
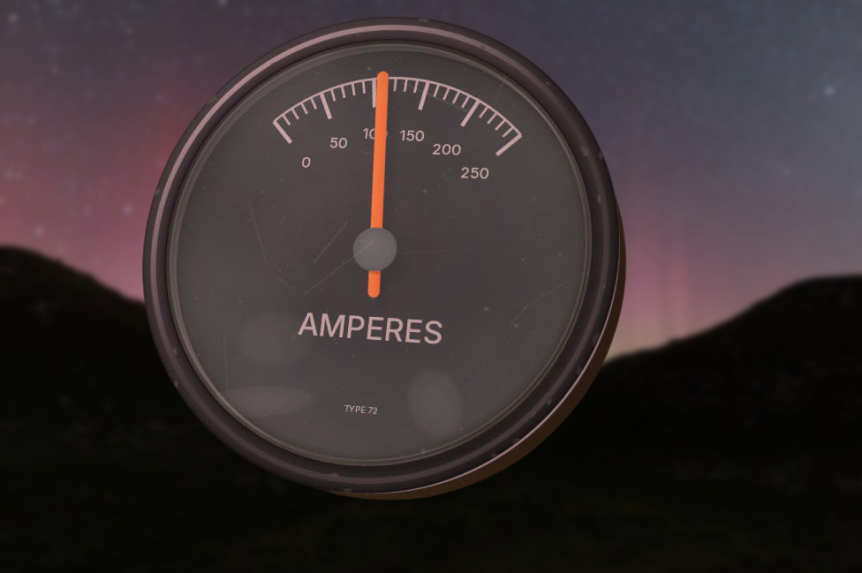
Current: 110,A
